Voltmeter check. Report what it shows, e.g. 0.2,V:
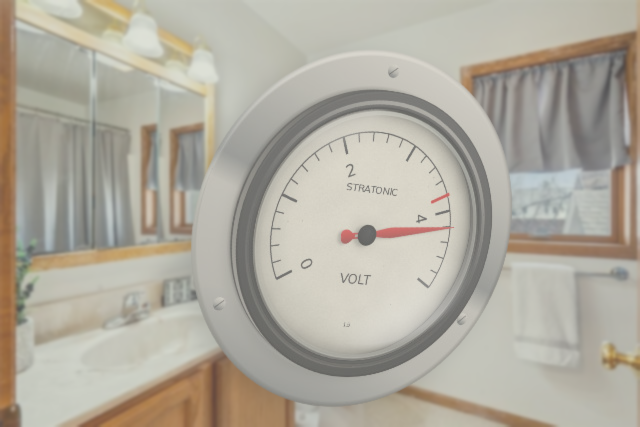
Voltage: 4.2,V
